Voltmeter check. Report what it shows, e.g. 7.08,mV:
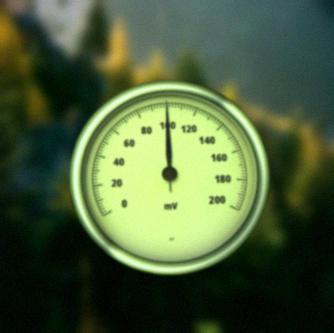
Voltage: 100,mV
